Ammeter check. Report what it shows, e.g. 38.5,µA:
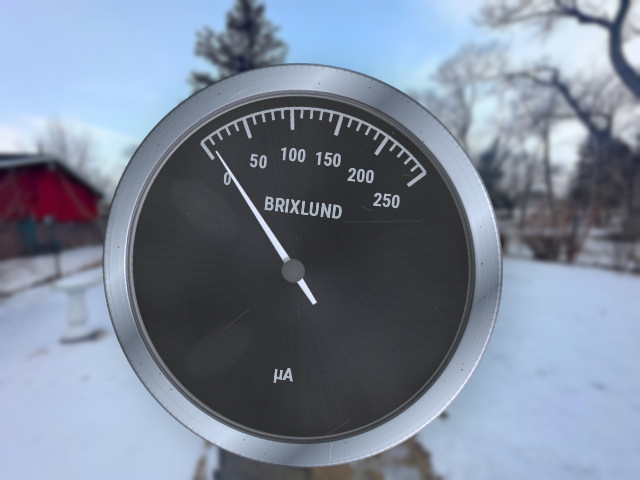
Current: 10,µA
